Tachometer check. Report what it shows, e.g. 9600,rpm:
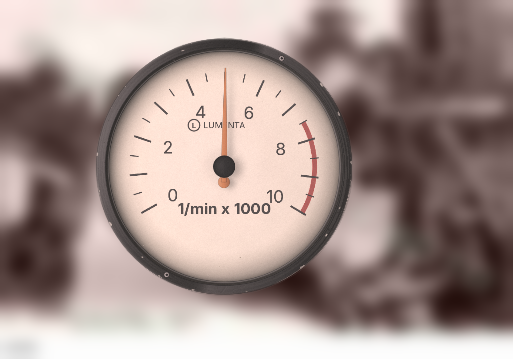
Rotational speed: 5000,rpm
